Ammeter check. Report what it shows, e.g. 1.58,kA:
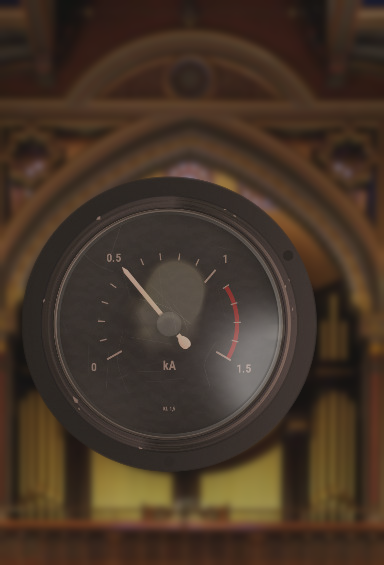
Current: 0.5,kA
